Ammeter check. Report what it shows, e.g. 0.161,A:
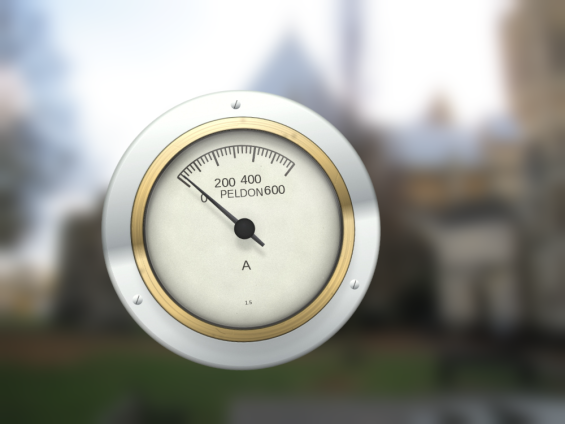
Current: 20,A
